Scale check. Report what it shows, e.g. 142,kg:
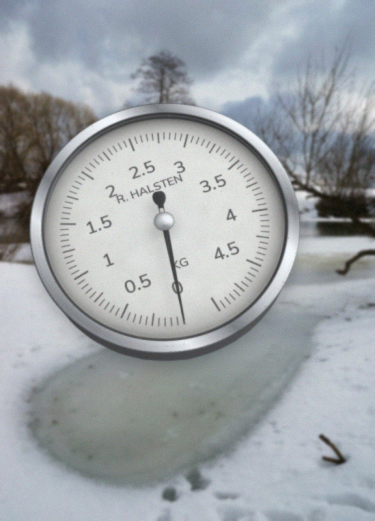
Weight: 0,kg
